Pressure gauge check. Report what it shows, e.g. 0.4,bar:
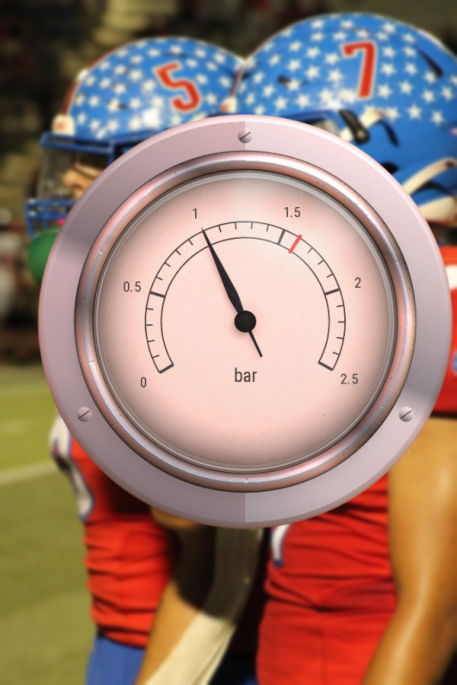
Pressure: 1,bar
